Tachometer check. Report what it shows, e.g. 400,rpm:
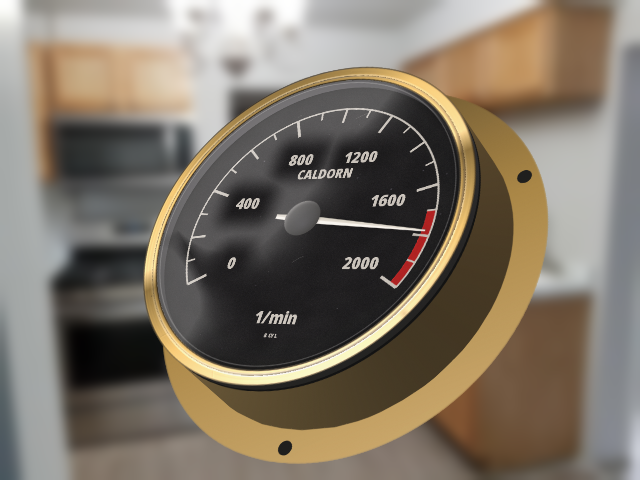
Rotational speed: 1800,rpm
